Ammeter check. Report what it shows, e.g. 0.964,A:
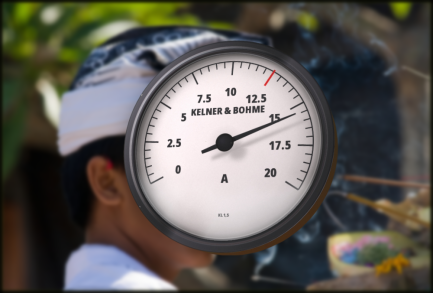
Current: 15.5,A
